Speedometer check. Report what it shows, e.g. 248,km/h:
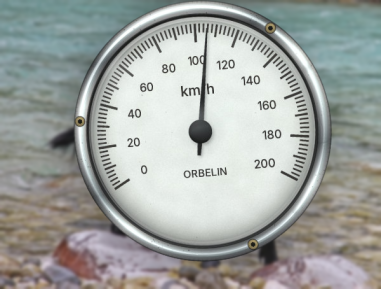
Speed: 106,km/h
